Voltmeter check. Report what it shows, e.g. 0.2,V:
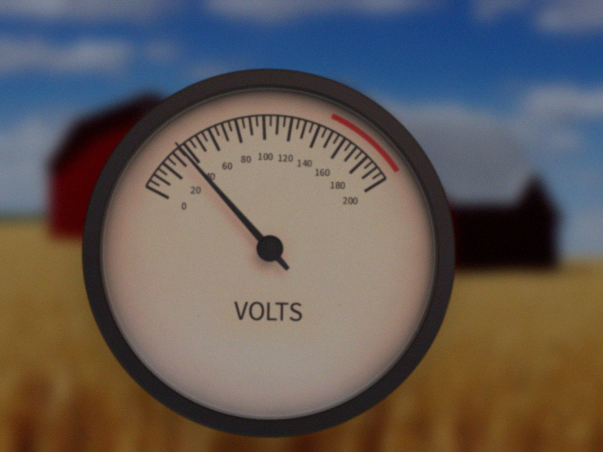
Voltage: 35,V
